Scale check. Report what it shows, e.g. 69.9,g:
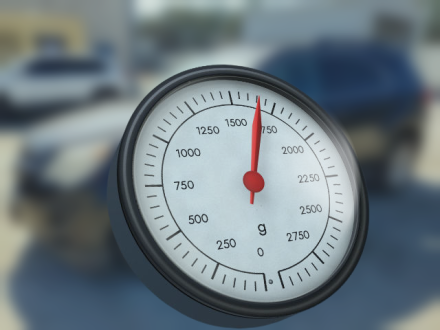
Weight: 1650,g
